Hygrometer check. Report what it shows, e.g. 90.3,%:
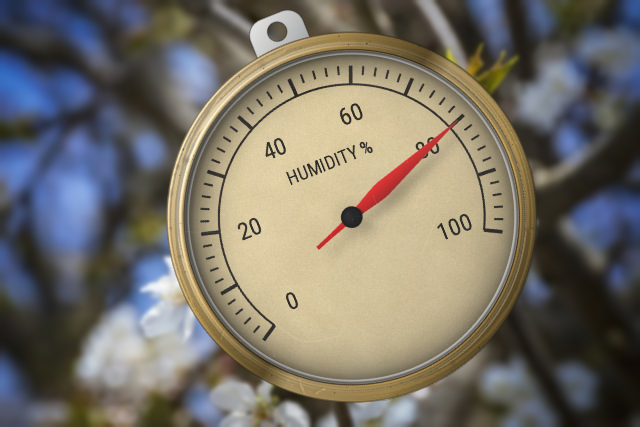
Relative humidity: 80,%
